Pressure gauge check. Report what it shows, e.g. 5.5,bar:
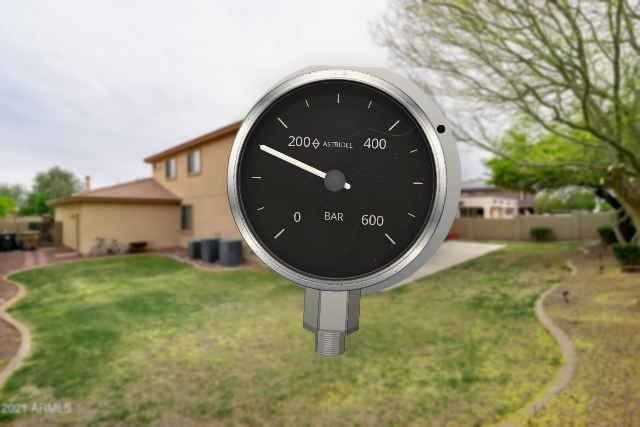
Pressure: 150,bar
